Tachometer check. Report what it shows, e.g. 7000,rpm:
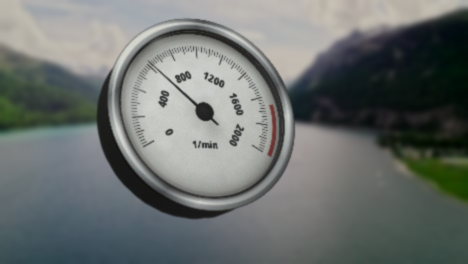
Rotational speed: 600,rpm
